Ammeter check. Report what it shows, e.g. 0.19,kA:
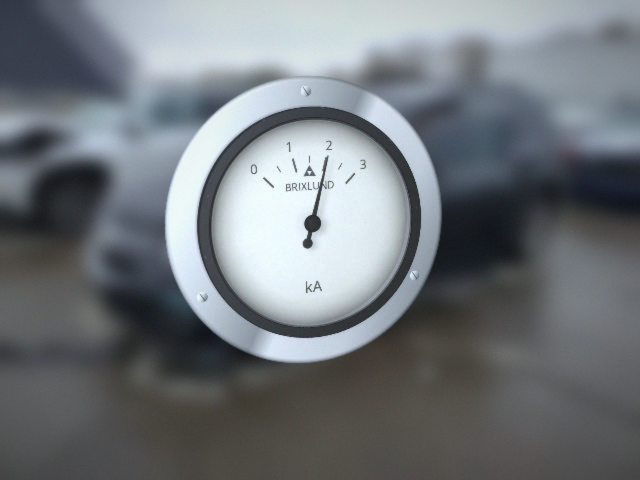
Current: 2,kA
